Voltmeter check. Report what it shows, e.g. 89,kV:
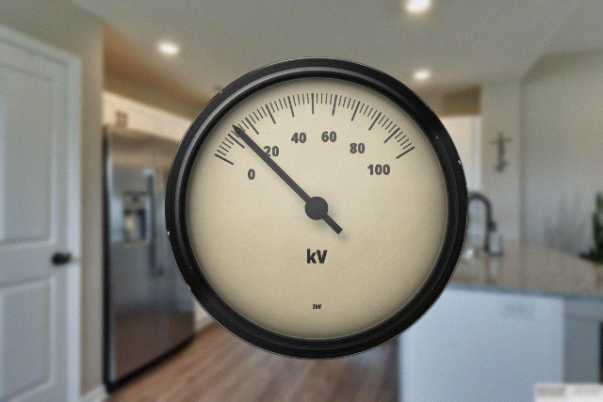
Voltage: 14,kV
